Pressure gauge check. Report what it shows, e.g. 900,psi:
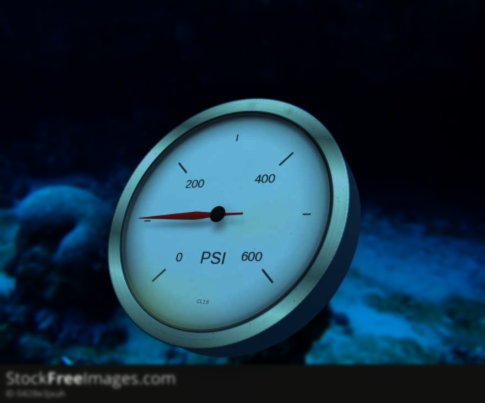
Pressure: 100,psi
